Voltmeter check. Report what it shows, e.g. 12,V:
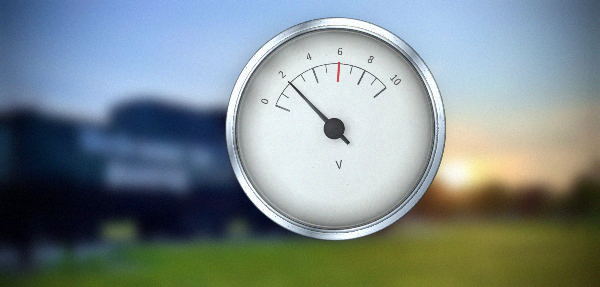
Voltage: 2,V
